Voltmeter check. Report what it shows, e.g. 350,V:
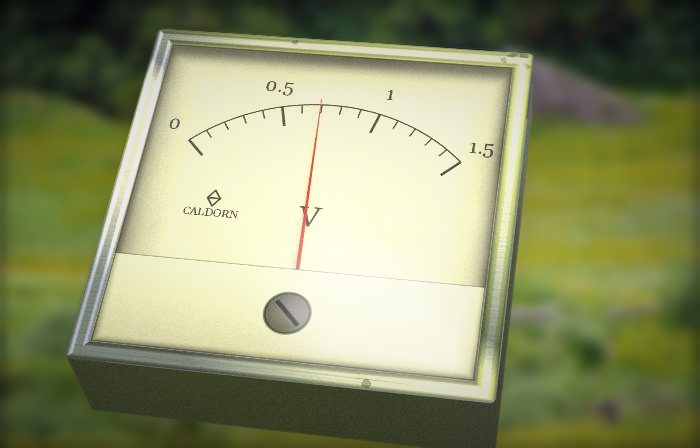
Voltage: 0.7,V
